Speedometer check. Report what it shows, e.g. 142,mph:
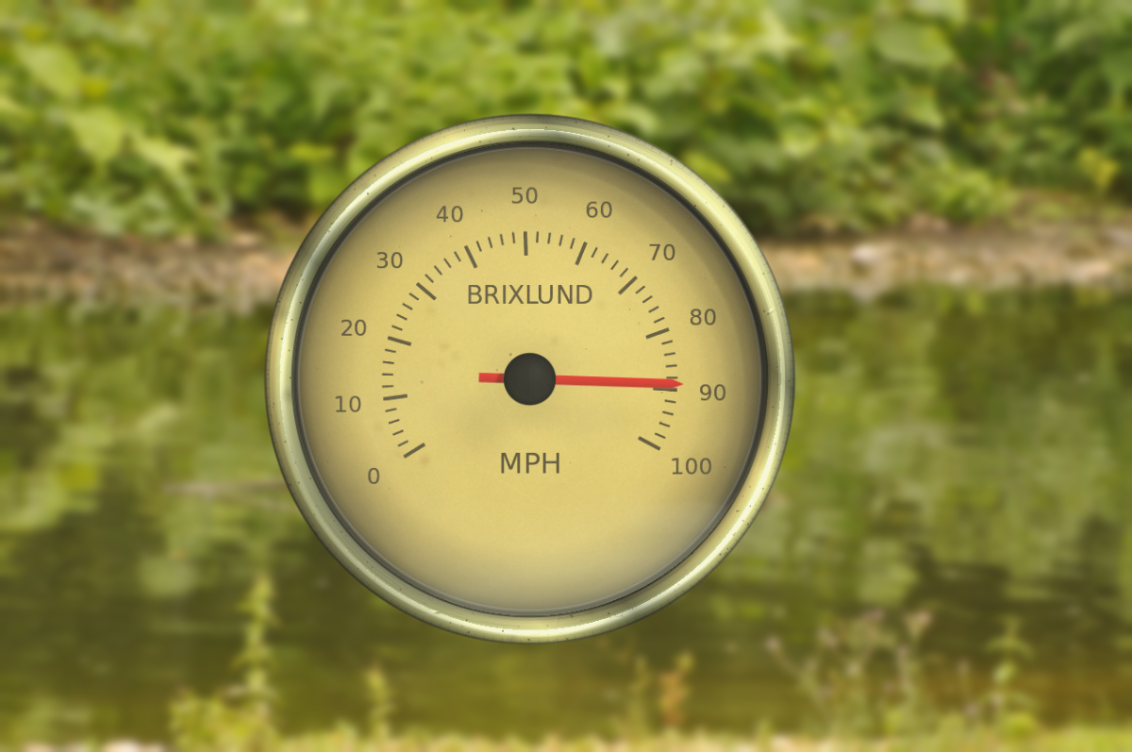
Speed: 89,mph
